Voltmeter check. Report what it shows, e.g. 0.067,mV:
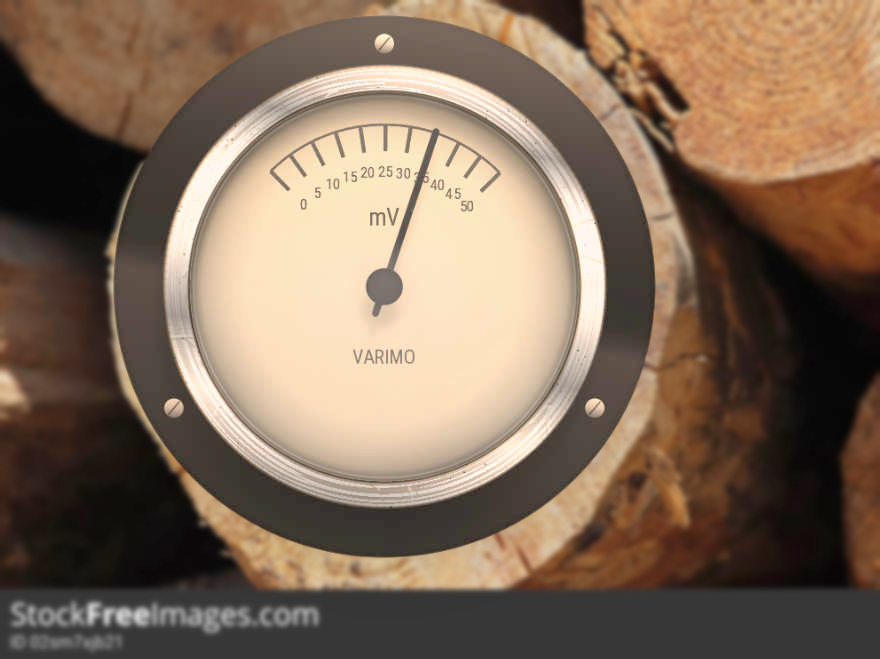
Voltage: 35,mV
